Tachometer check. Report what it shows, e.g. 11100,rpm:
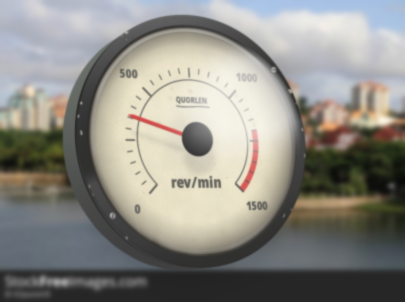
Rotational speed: 350,rpm
